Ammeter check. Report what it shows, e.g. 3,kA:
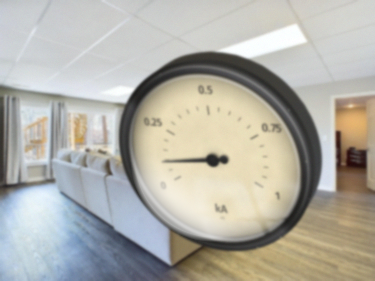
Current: 0.1,kA
